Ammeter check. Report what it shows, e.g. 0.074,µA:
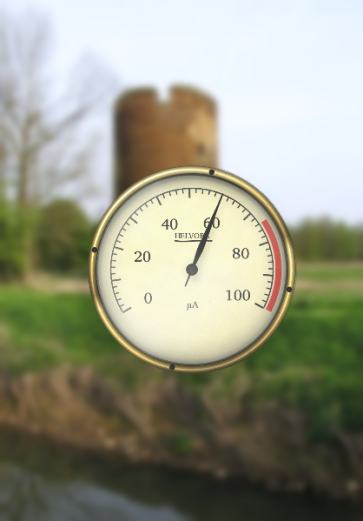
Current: 60,µA
